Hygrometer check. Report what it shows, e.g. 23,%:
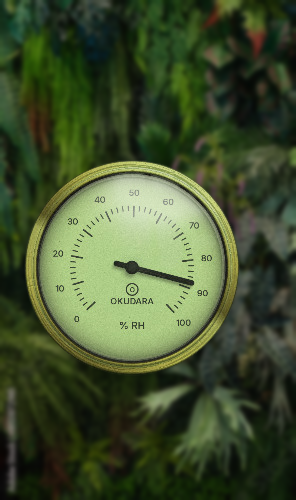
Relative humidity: 88,%
